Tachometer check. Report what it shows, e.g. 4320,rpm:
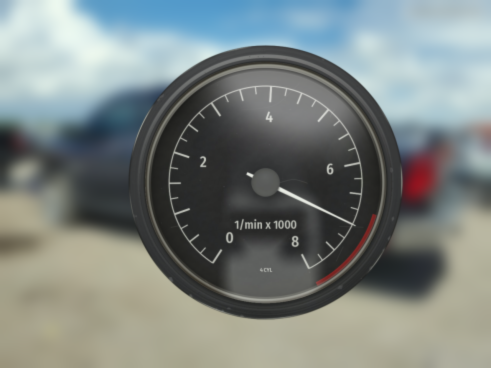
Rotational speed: 7000,rpm
